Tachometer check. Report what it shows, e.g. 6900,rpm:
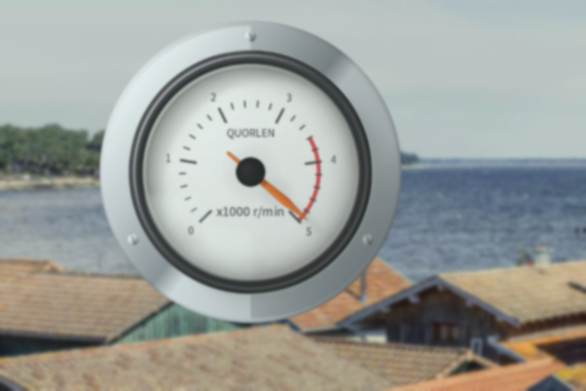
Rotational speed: 4900,rpm
